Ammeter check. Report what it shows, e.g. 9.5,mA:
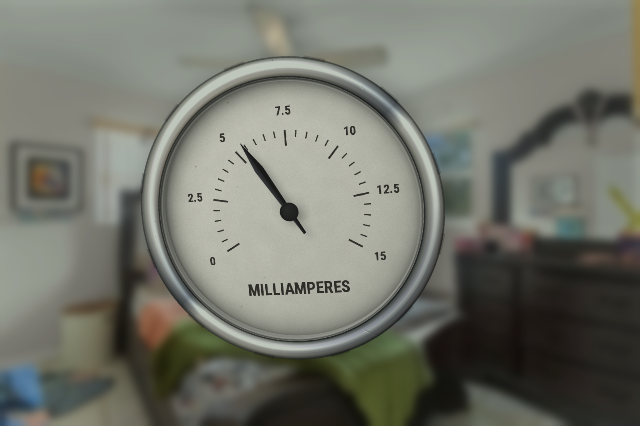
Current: 5.5,mA
